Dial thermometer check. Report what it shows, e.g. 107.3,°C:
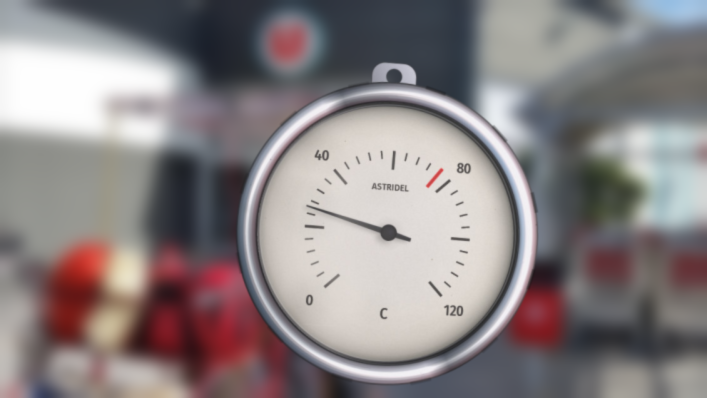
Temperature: 26,°C
